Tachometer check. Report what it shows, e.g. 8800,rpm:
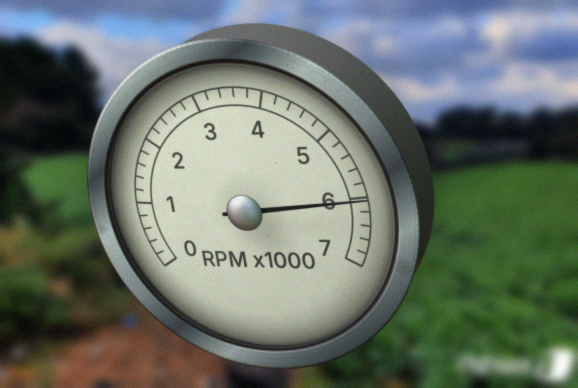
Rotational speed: 6000,rpm
